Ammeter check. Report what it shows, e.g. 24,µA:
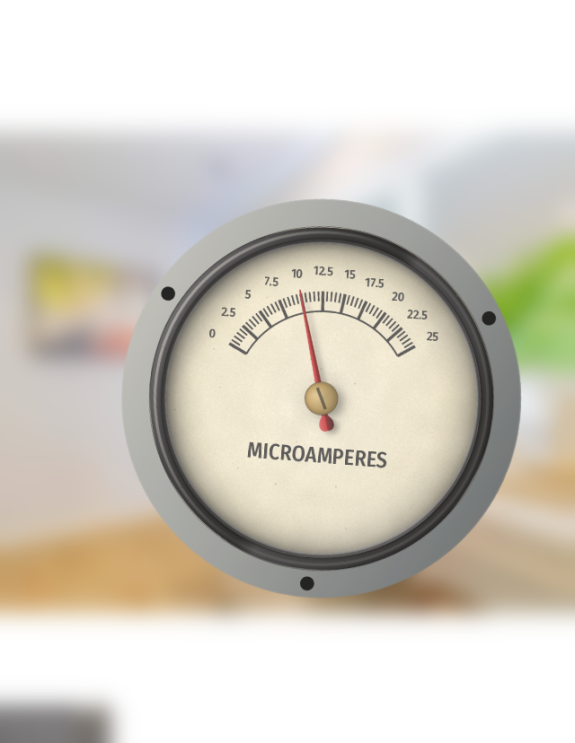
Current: 10,µA
